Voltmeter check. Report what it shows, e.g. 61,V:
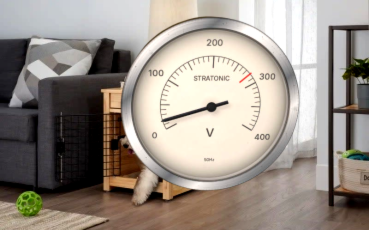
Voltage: 20,V
